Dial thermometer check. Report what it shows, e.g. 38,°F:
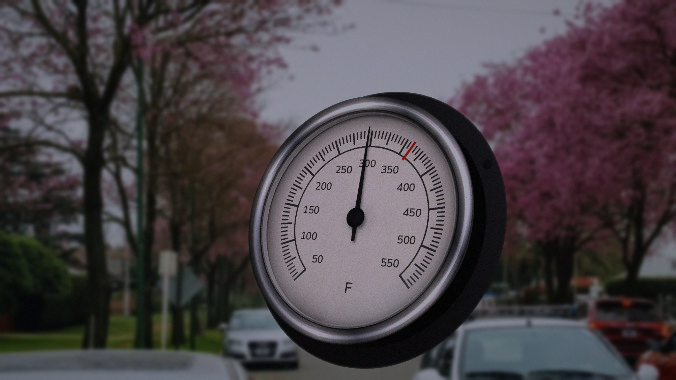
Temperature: 300,°F
